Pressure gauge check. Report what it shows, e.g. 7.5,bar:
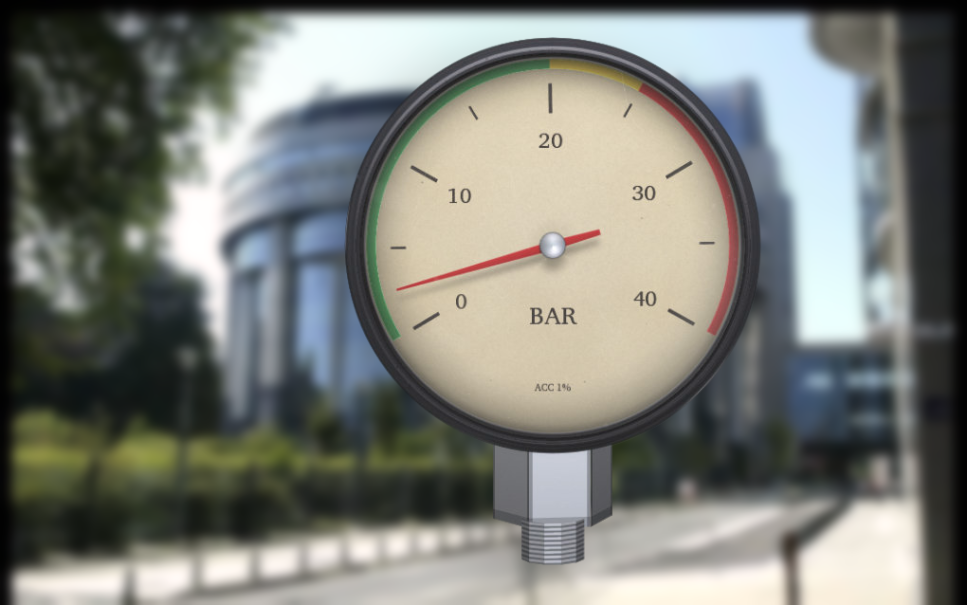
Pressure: 2.5,bar
